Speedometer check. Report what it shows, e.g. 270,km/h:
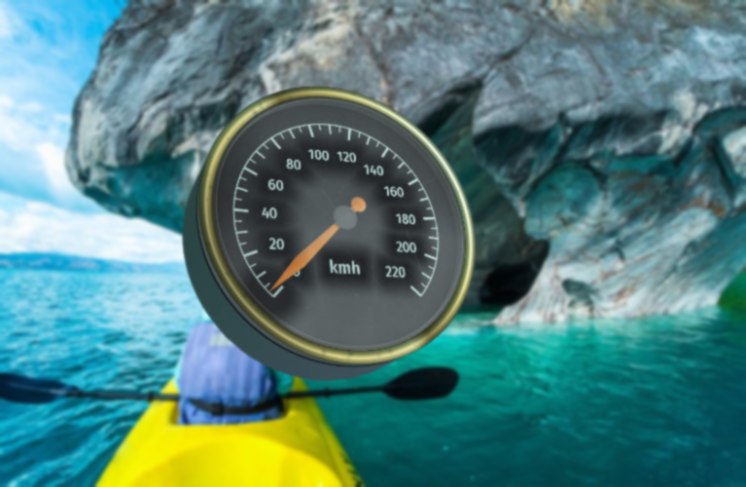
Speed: 2.5,km/h
